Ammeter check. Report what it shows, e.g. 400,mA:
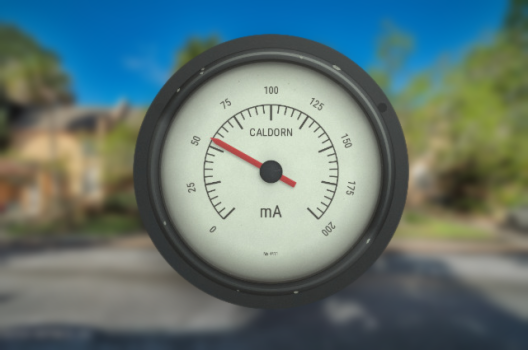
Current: 55,mA
